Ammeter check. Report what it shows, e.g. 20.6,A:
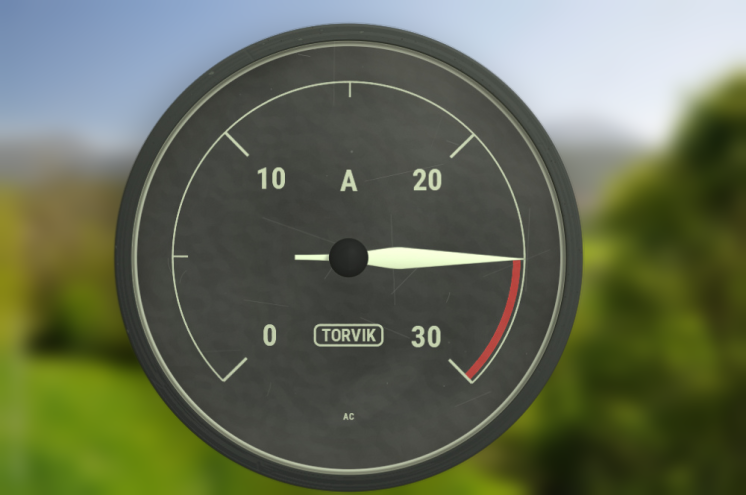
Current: 25,A
